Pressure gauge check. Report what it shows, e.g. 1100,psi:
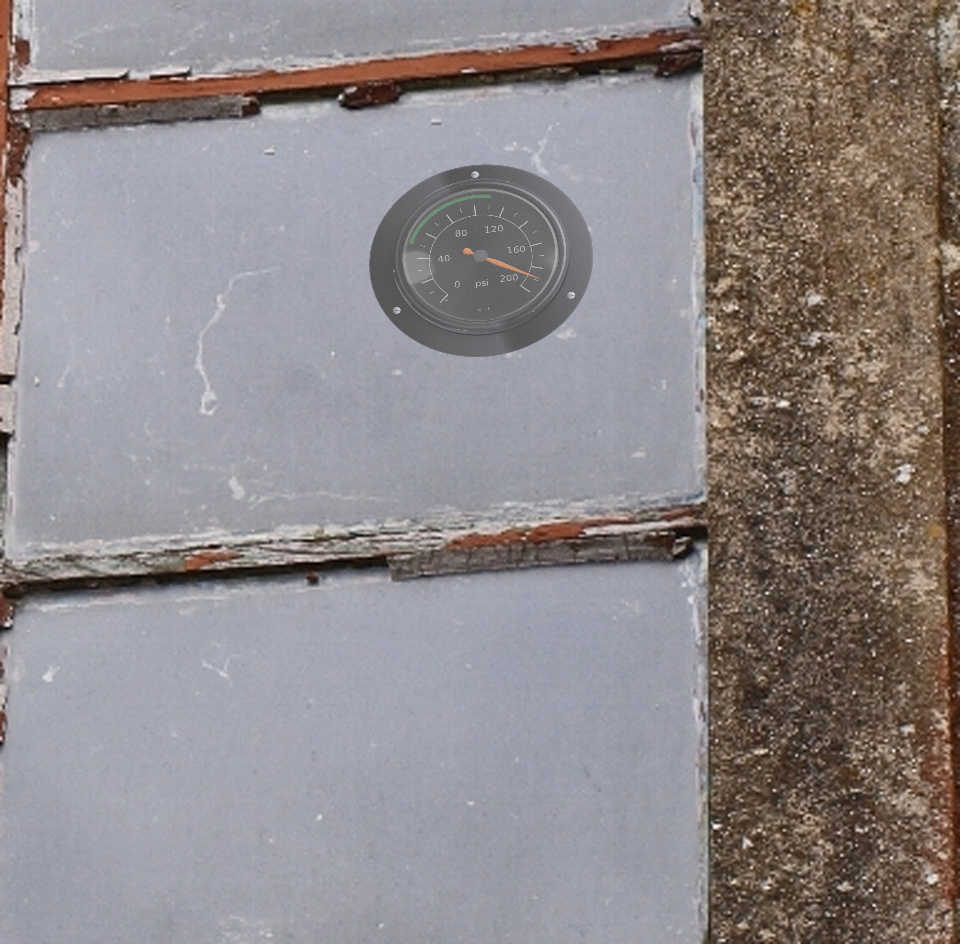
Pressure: 190,psi
